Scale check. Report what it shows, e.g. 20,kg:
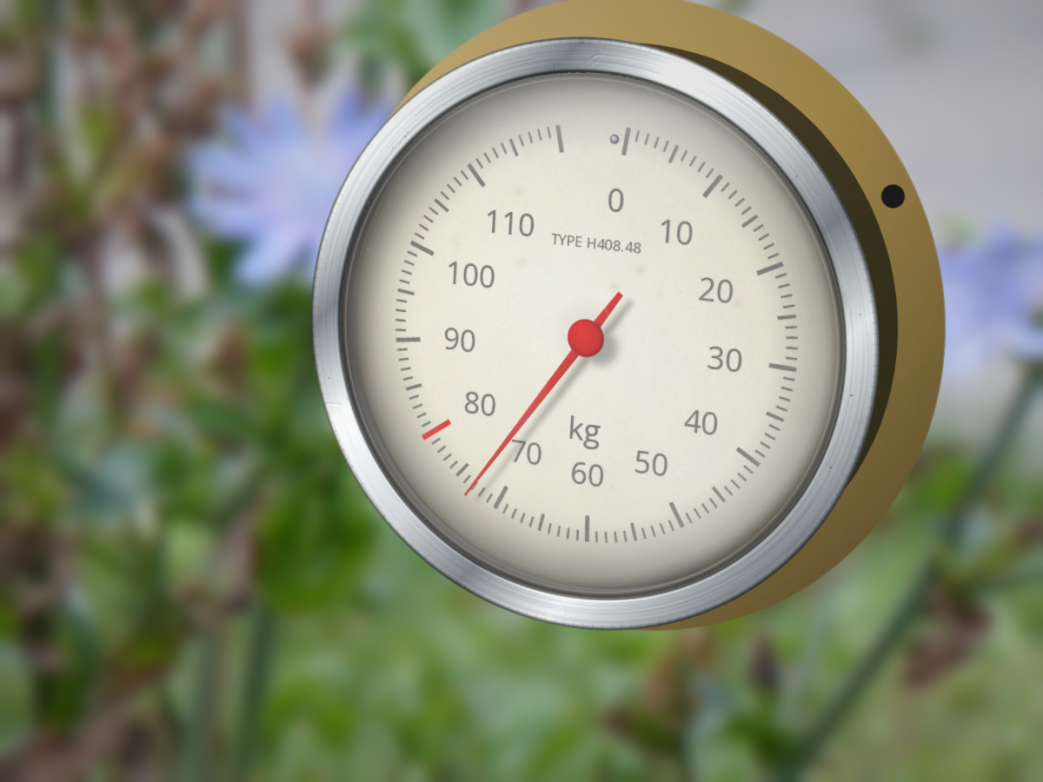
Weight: 73,kg
